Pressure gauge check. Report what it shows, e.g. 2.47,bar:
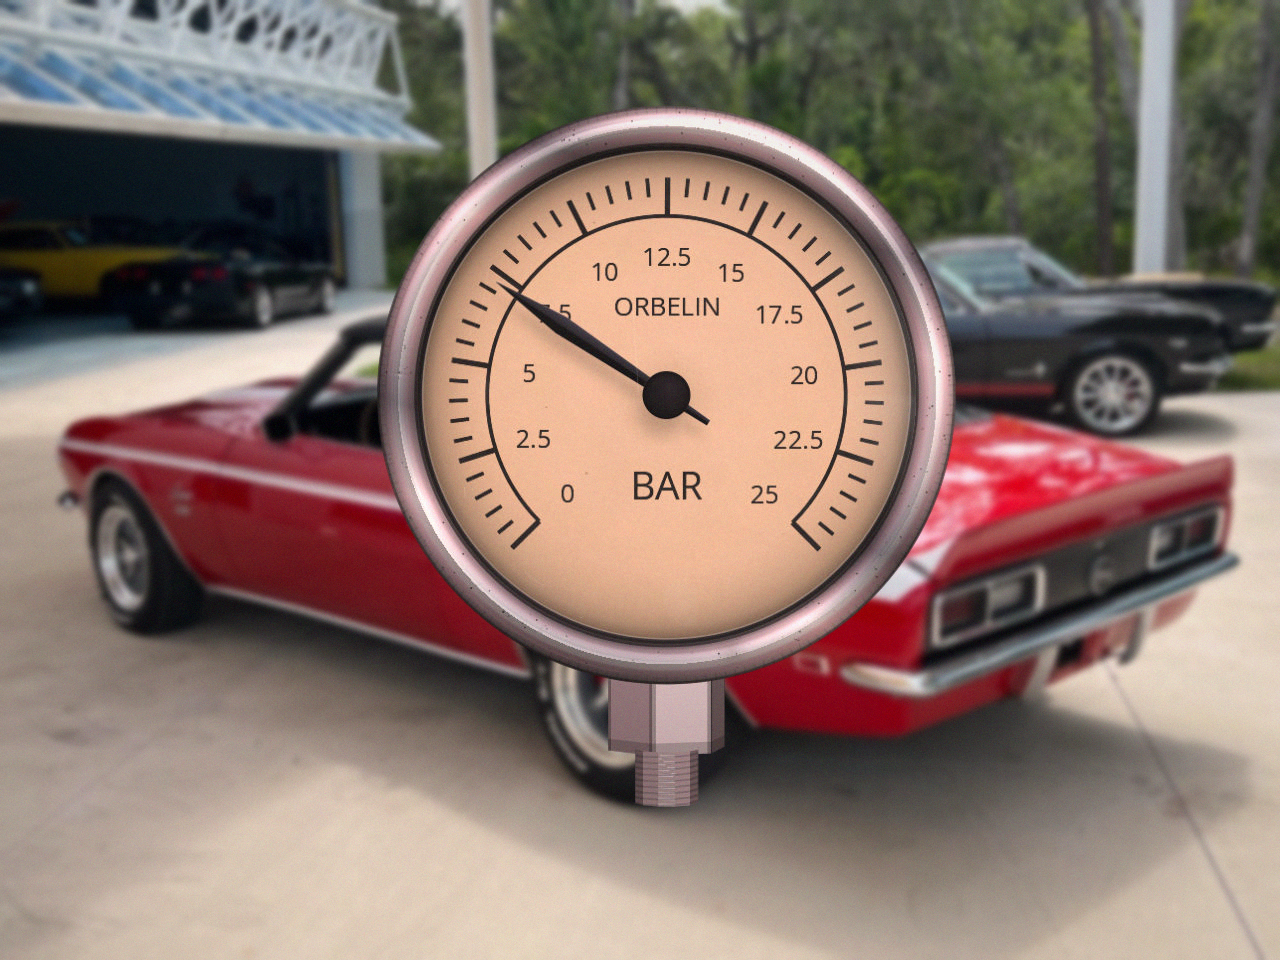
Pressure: 7.25,bar
